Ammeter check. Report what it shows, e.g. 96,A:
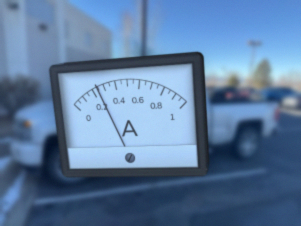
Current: 0.25,A
